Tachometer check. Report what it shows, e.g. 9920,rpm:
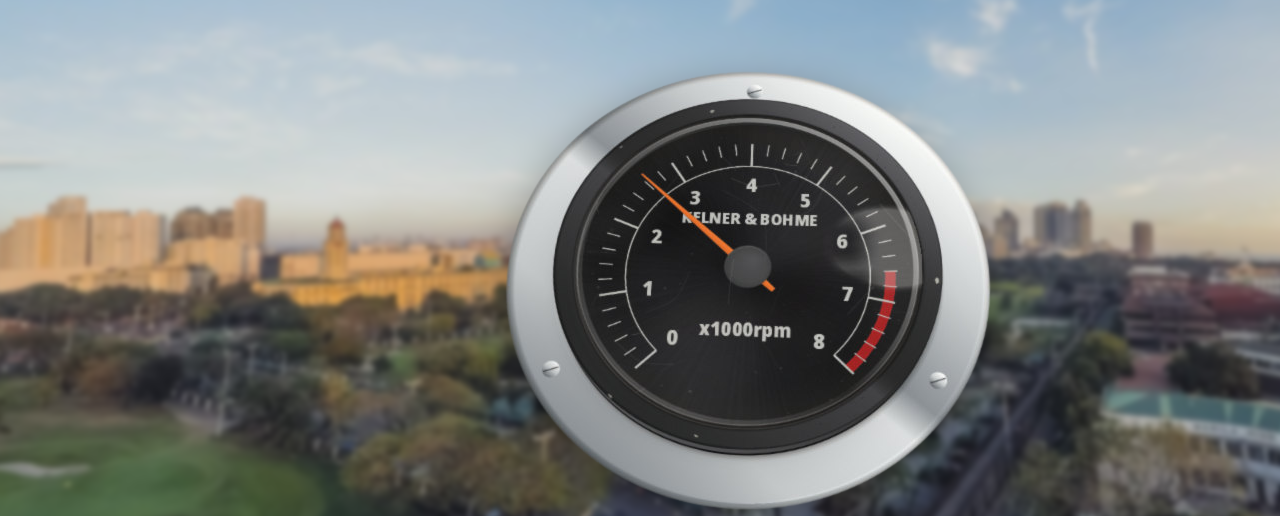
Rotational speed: 2600,rpm
